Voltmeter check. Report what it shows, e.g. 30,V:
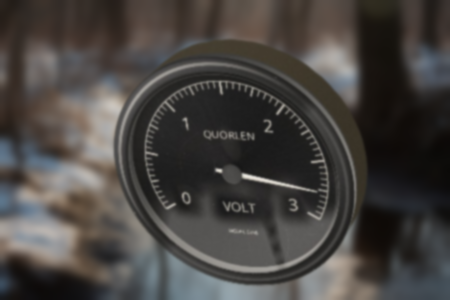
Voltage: 2.75,V
